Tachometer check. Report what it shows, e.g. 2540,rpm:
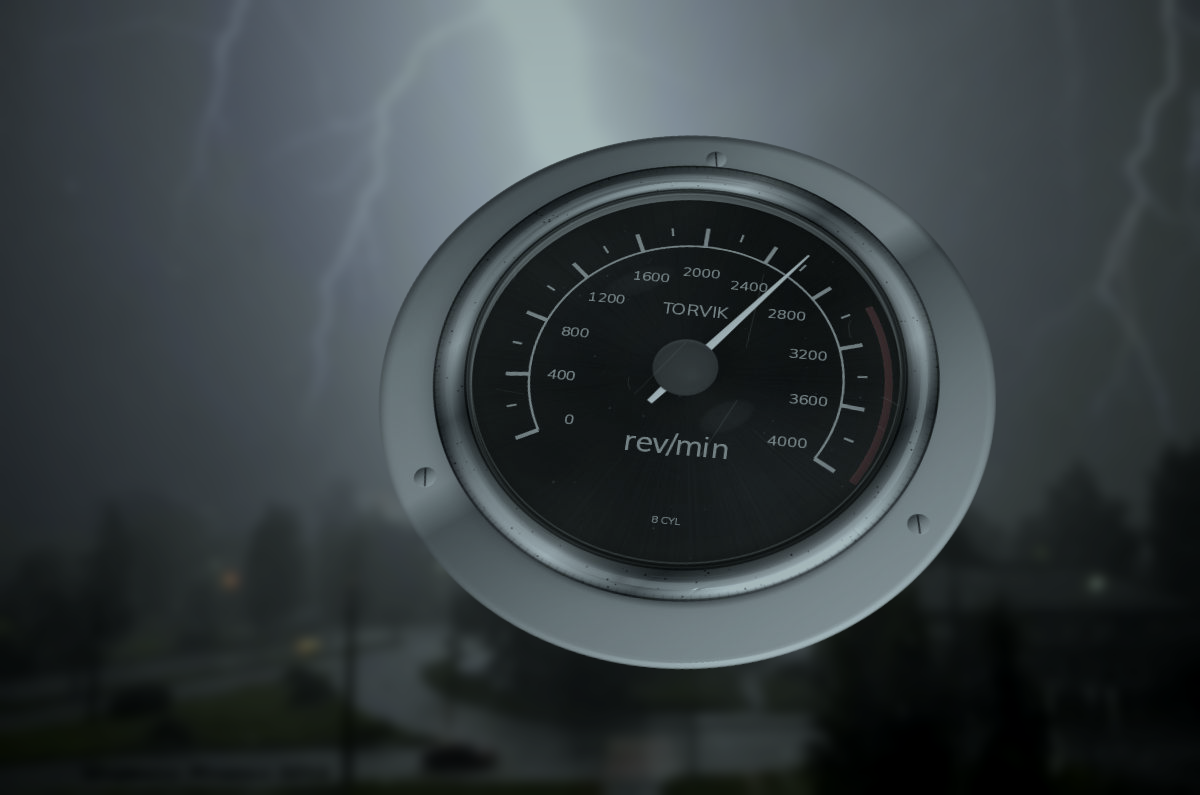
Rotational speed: 2600,rpm
